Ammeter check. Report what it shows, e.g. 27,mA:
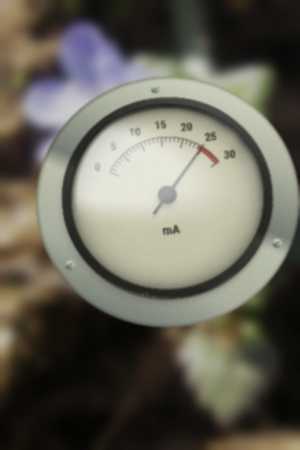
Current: 25,mA
